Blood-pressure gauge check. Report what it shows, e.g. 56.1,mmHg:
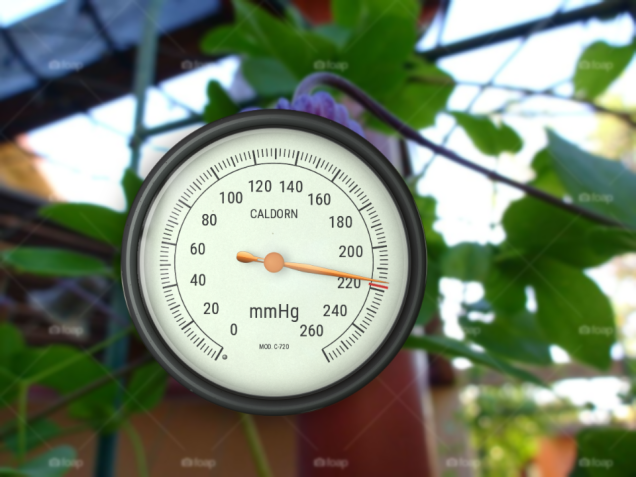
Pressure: 216,mmHg
